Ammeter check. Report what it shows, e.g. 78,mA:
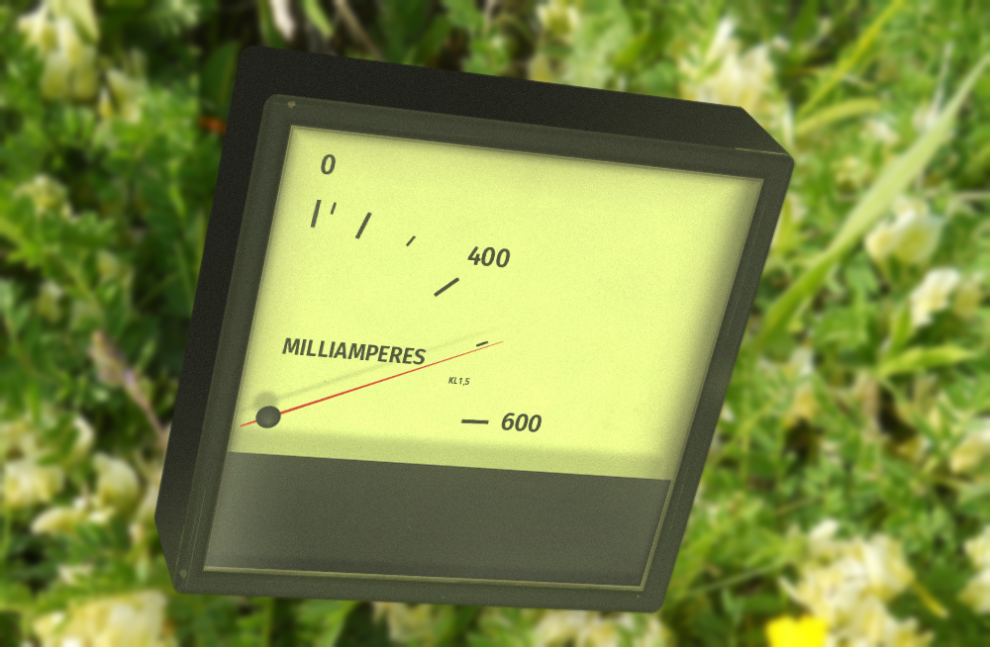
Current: 500,mA
